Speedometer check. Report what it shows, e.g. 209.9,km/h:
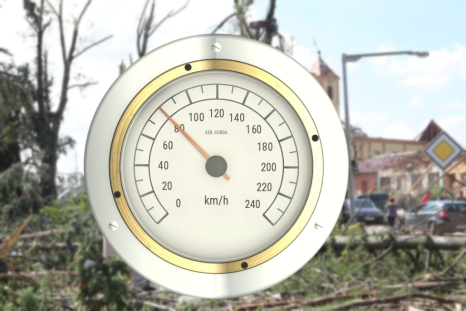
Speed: 80,km/h
